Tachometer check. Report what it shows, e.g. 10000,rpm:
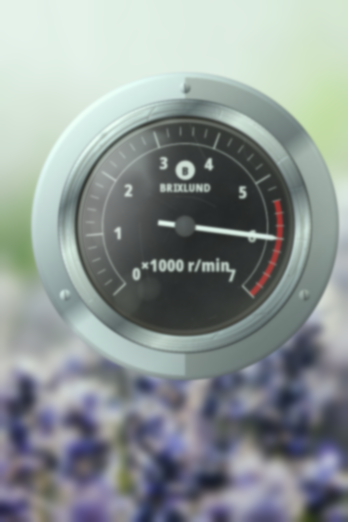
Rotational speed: 6000,rpm
